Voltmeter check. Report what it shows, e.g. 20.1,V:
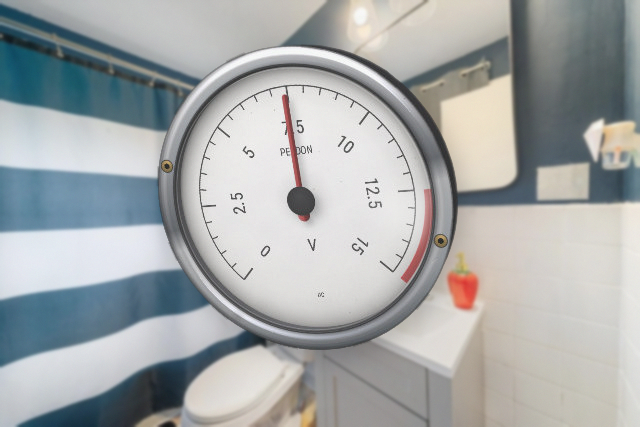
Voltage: 7.5,V
